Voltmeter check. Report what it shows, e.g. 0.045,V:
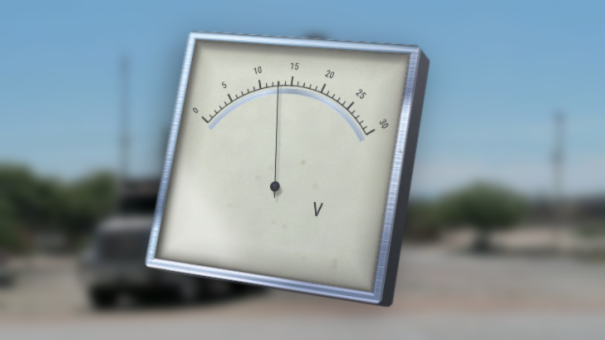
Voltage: 13,V
